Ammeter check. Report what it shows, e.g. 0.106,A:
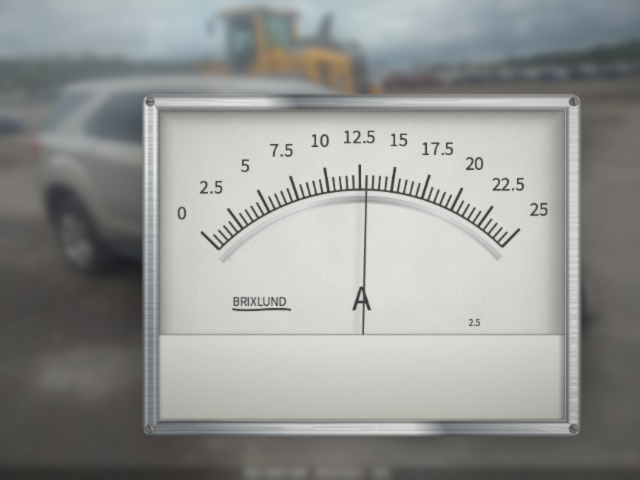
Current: 13,A
